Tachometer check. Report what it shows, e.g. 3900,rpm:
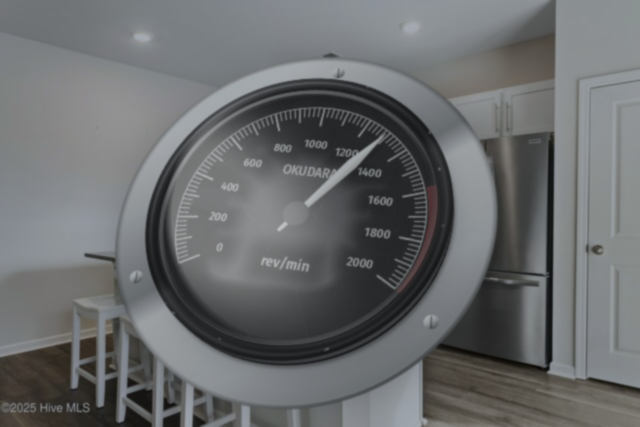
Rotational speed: 1300,rpm
